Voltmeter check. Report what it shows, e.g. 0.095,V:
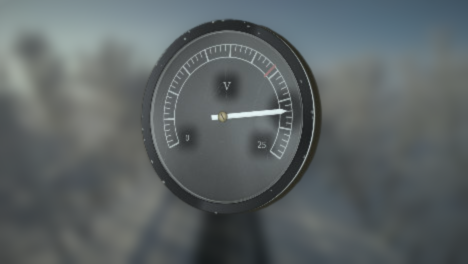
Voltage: 21,V
